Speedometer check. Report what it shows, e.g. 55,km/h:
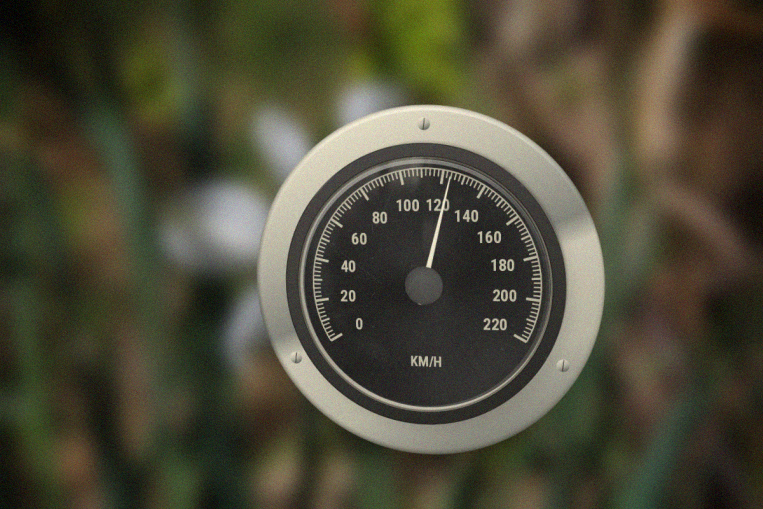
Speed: 124,km/h
